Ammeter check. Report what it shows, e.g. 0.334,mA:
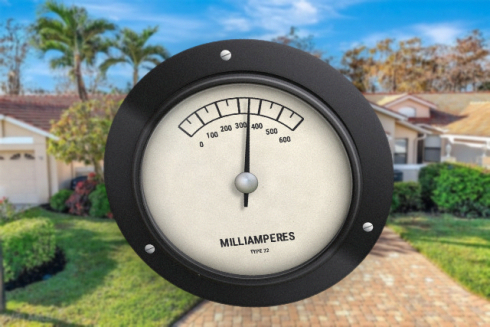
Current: 350,mA
